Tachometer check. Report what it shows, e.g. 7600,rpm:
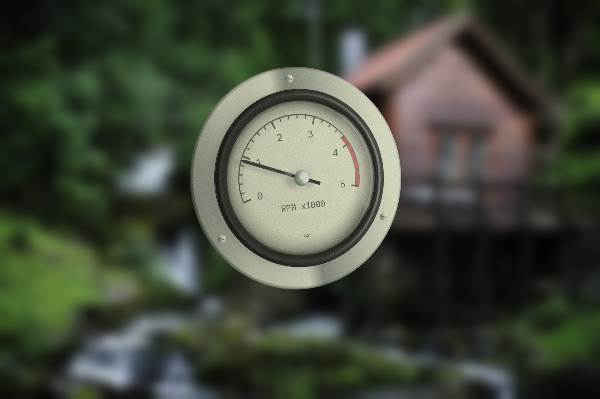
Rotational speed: 900,rpm
